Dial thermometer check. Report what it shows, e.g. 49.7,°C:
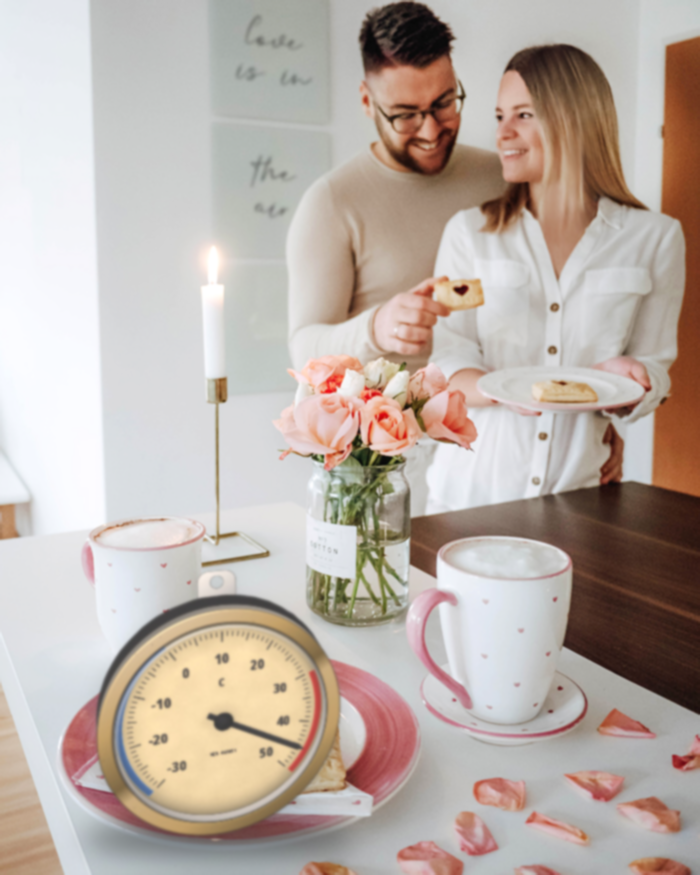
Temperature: 45,°C
